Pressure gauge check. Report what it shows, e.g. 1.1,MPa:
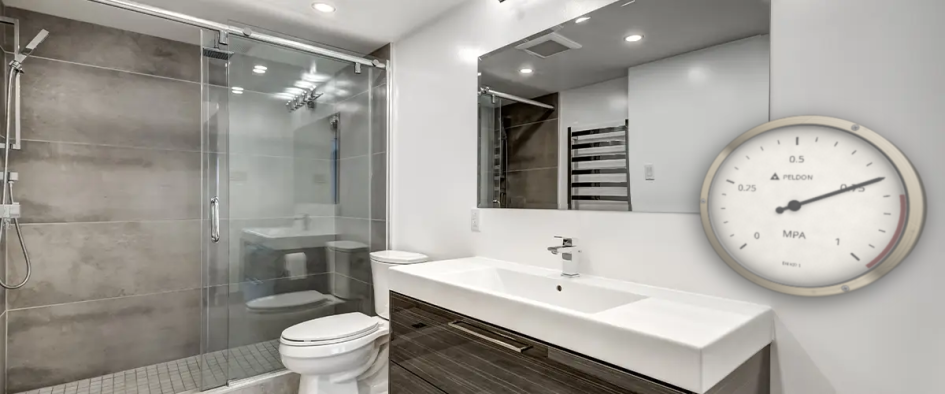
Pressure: 0.75,MPa
